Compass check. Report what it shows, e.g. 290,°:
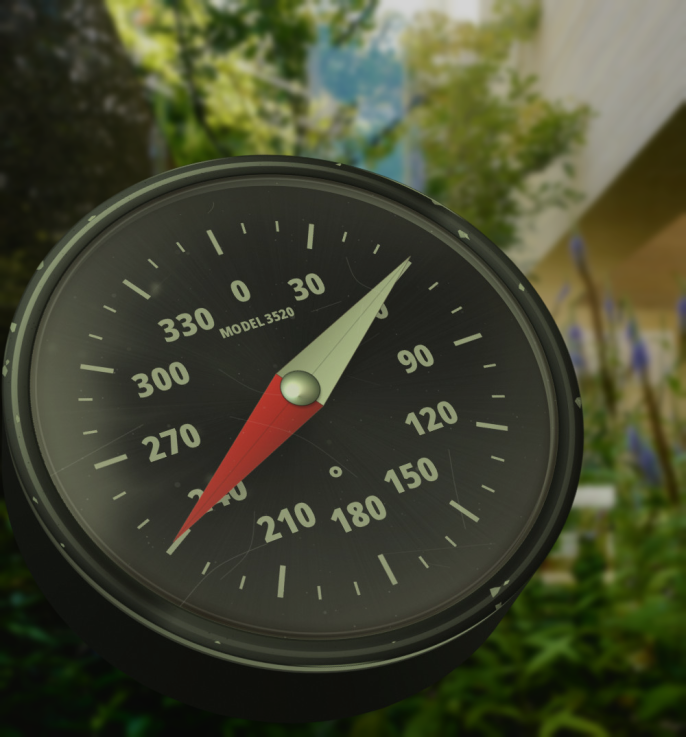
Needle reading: 240,°
